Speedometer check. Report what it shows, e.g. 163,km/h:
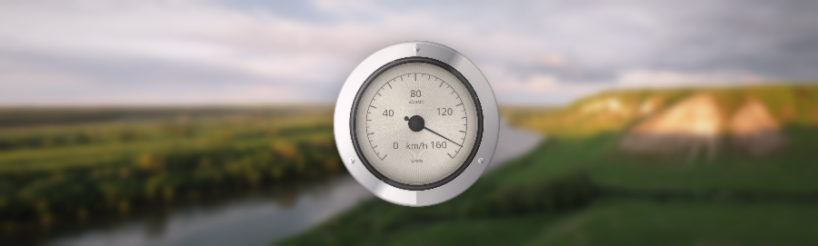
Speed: 150,km/h
